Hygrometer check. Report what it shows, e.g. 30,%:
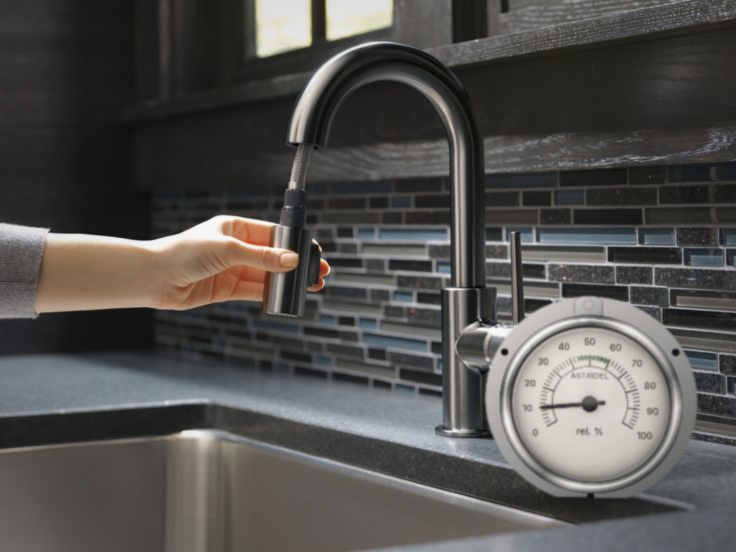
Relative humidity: 10,%
